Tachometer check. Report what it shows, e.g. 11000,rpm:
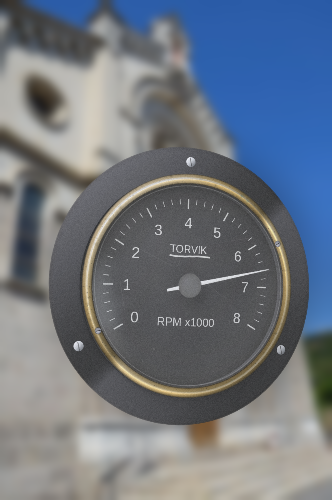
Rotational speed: 6600,rpm
